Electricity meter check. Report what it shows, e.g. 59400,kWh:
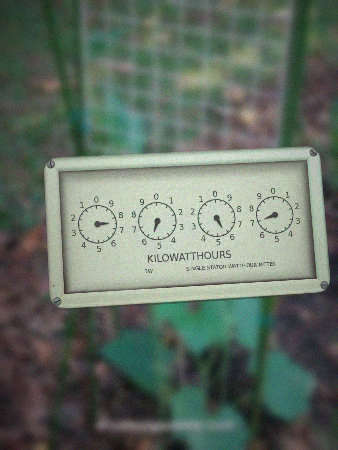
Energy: 7557,kWh
